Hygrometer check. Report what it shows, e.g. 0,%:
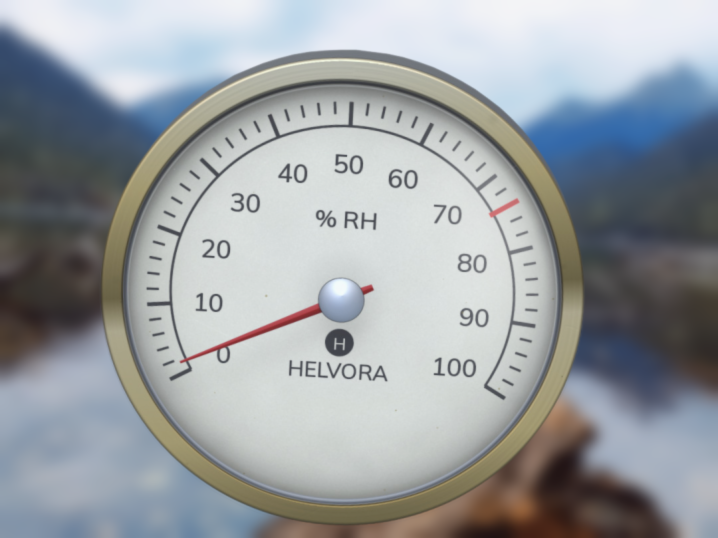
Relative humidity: 2,%
